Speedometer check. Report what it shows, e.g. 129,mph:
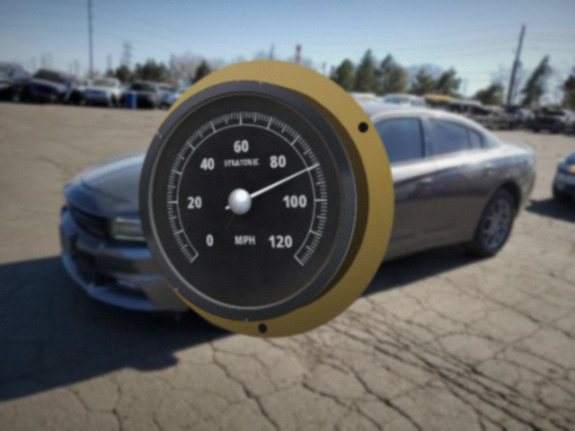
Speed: 90,mph
